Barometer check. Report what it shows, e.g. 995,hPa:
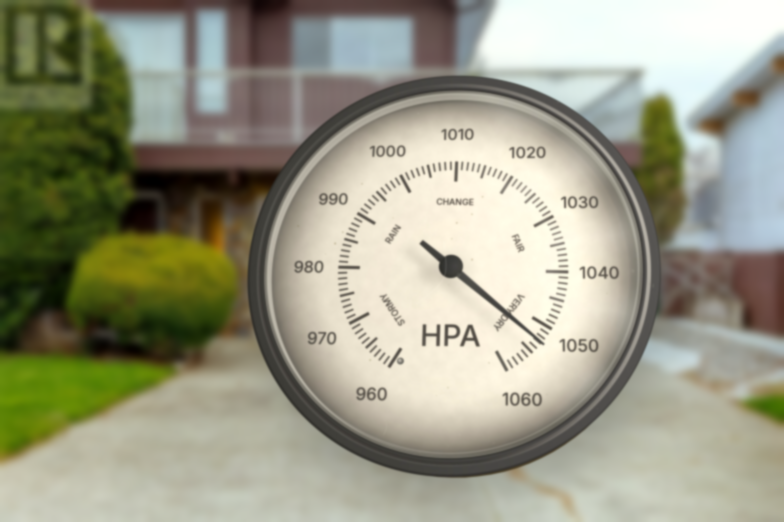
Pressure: 1053,hPa
